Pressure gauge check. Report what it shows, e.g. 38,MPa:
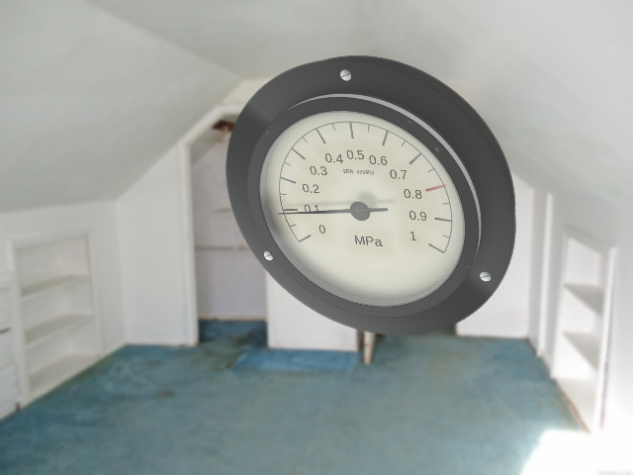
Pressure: 0.1,MPa
